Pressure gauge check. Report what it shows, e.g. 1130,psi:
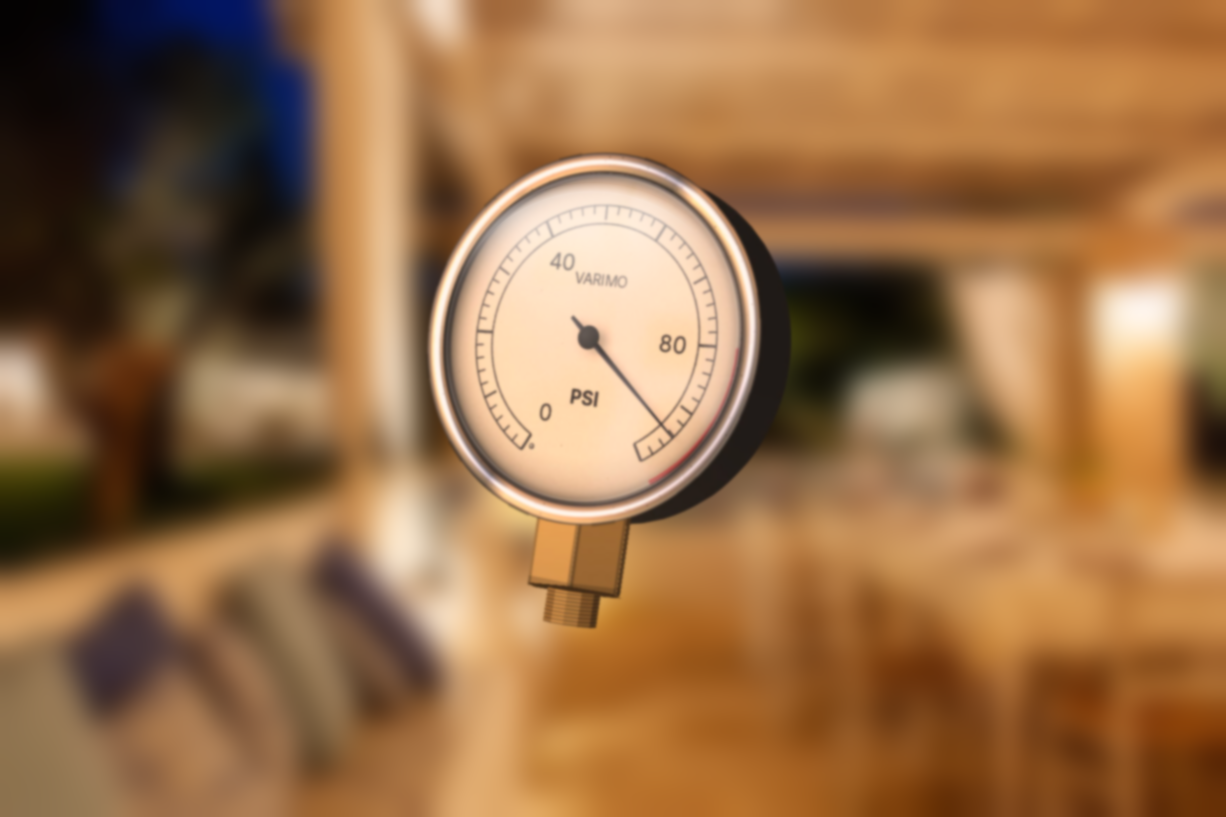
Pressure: 94,psi
